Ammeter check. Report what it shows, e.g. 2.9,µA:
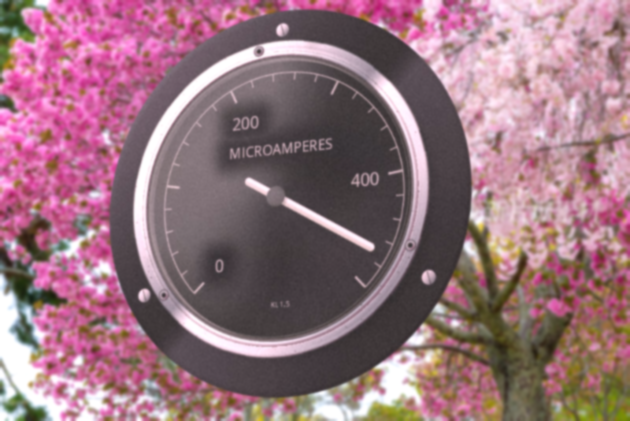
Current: 470,µA
